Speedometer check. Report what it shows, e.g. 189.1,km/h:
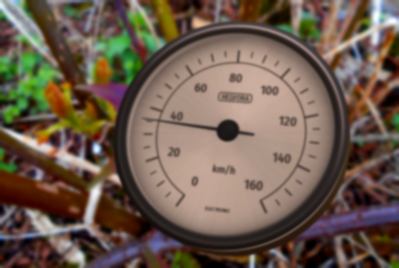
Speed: 35,km/h
